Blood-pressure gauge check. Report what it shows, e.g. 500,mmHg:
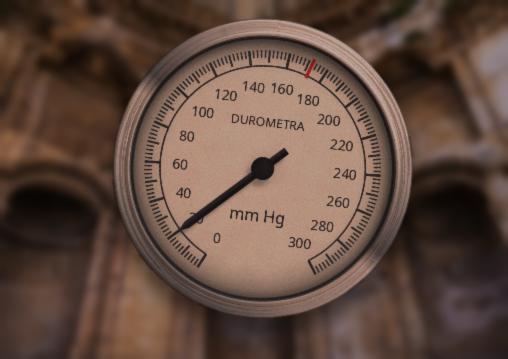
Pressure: 20,mmHg
